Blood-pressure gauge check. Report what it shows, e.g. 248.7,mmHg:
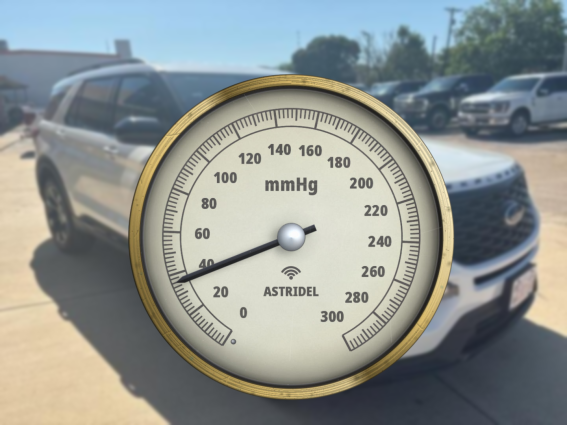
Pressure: 36,mmHg
